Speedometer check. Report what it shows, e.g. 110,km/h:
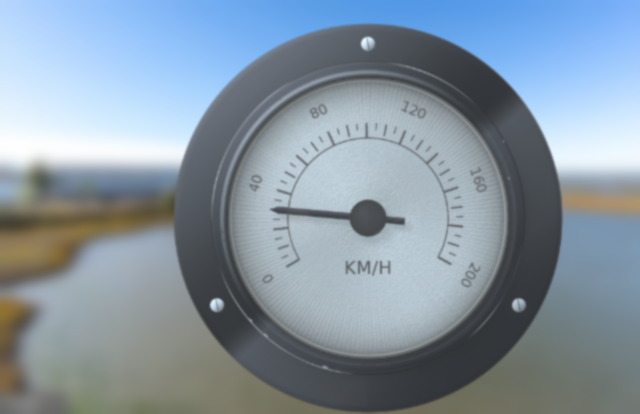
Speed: 30,km/h
